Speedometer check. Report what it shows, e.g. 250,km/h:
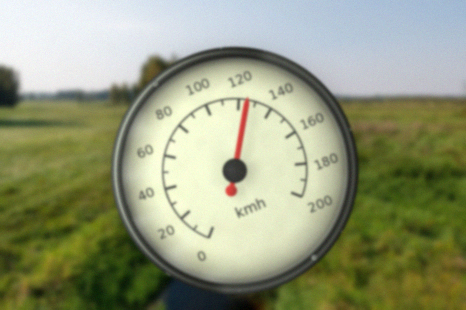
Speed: 125,km/h
